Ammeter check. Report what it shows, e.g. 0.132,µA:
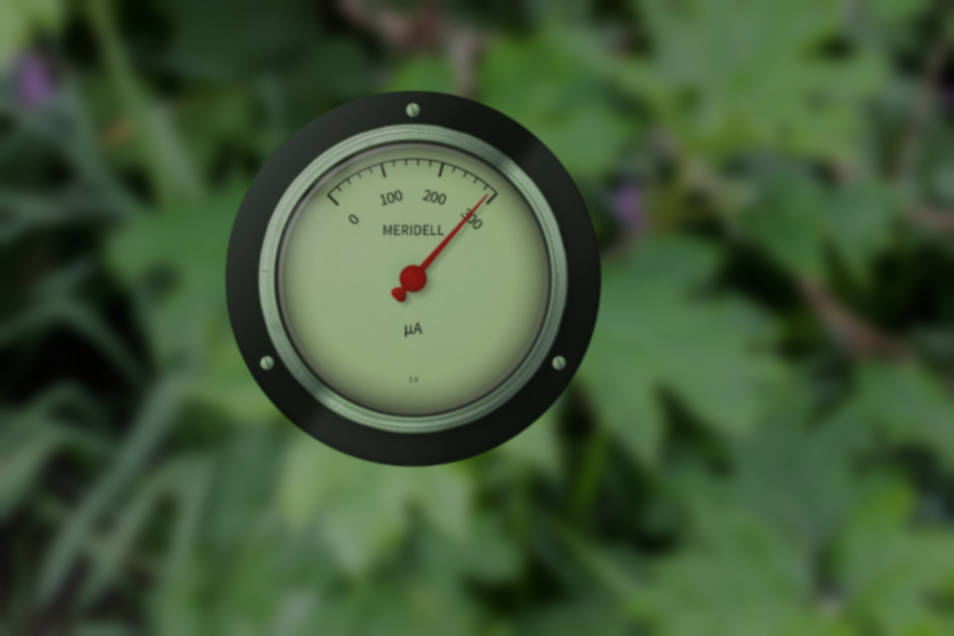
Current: 290,µA
